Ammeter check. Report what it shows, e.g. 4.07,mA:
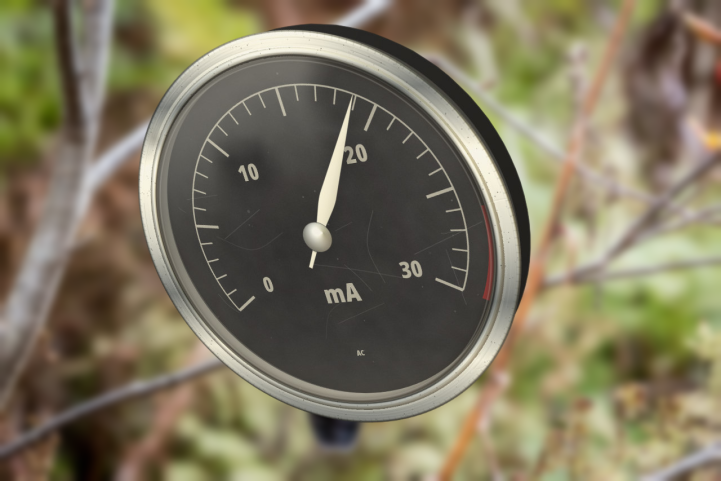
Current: 19,mA
